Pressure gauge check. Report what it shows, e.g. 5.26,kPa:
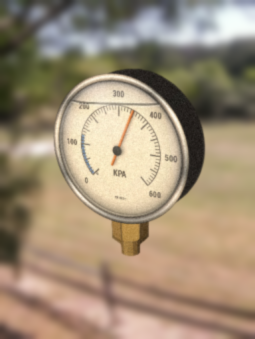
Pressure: 350,kPa
